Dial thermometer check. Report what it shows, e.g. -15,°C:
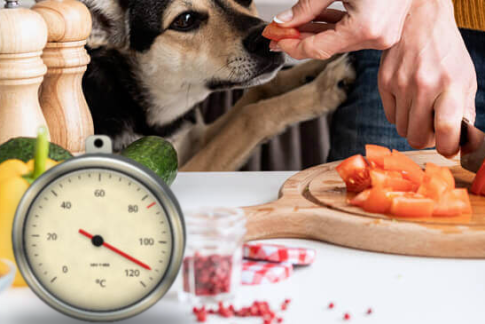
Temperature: 112,°C
